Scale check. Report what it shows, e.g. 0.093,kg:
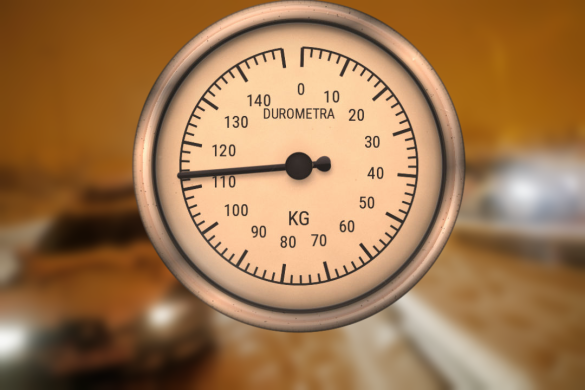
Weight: 113,kg
